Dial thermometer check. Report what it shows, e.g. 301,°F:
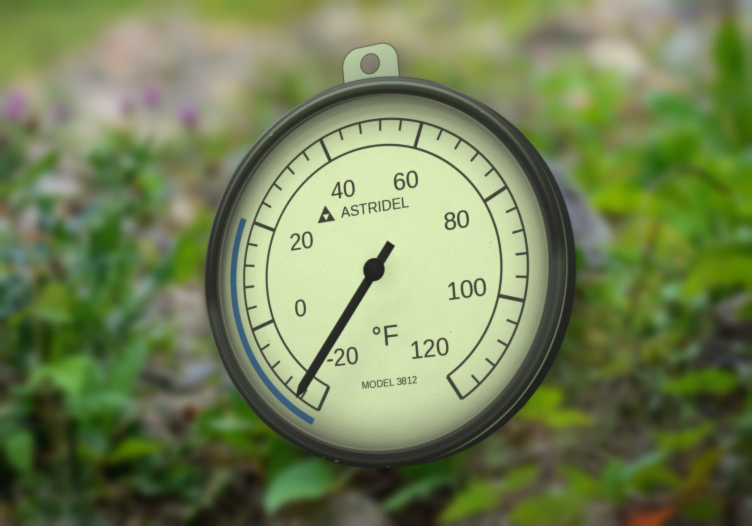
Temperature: -16,°F
